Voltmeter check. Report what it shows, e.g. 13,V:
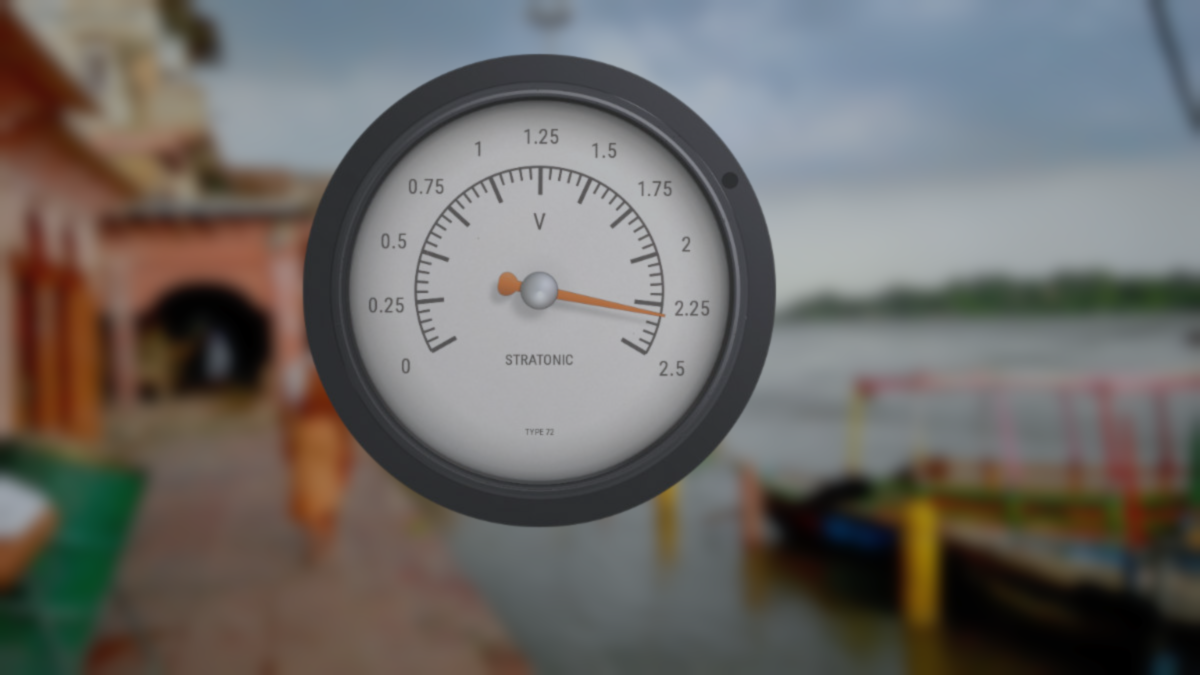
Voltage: 2.3,V
